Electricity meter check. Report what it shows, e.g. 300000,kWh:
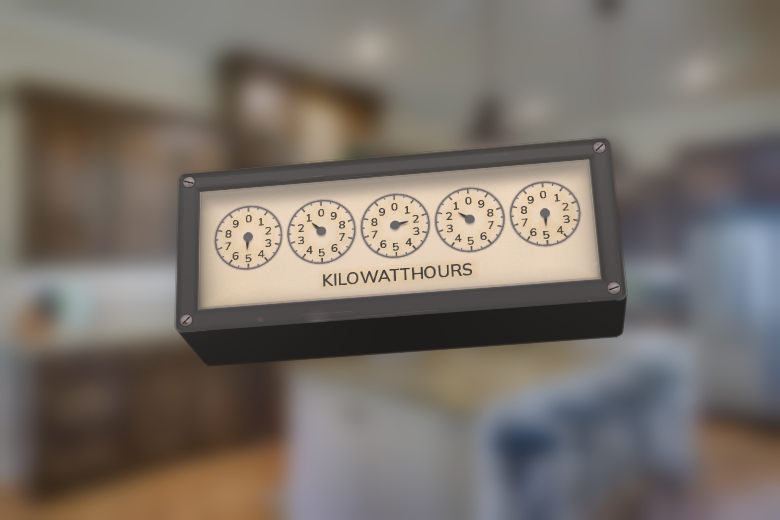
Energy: 51215,kWh
